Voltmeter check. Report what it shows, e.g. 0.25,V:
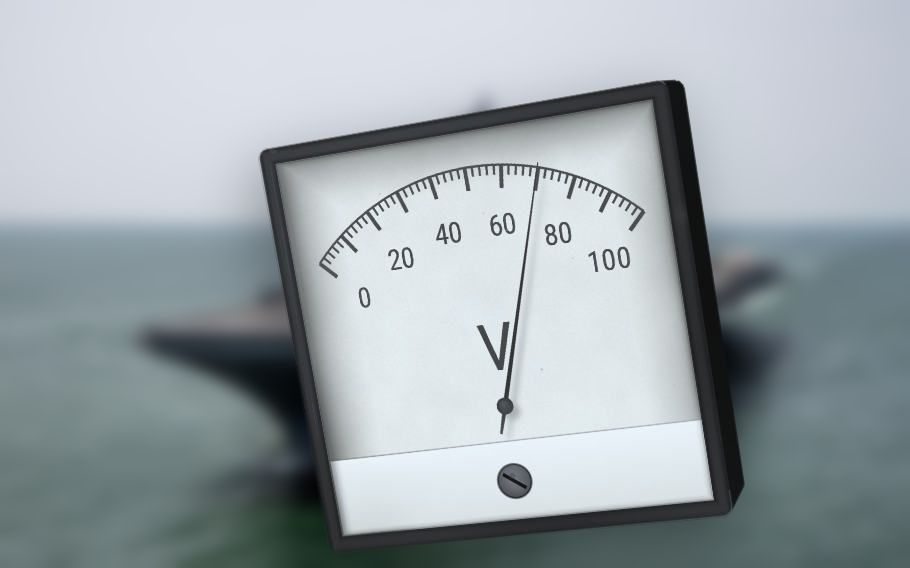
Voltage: 70,V
